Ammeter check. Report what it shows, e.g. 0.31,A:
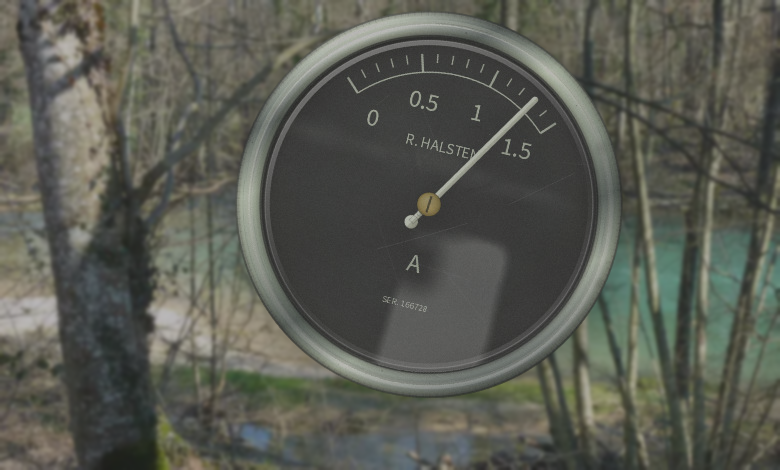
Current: 1.3,A
